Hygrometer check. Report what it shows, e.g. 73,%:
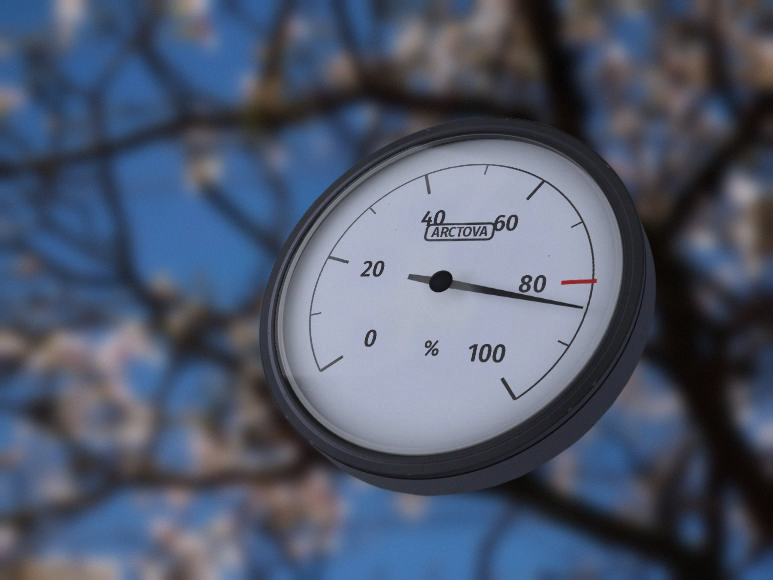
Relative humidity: 85,%
